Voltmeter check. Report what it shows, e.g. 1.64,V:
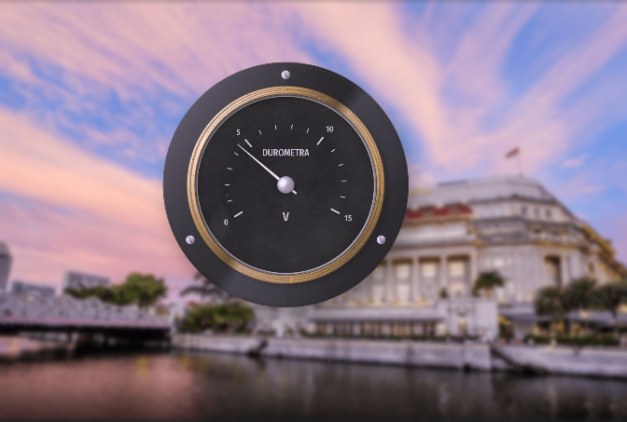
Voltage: 4.5,V
